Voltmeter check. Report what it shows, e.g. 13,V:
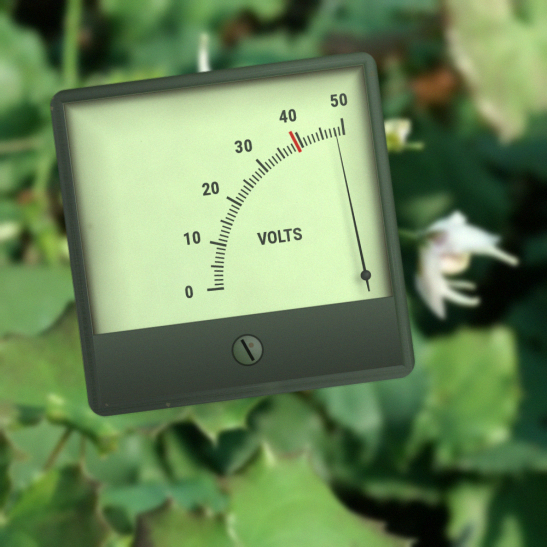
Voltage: 48,V
